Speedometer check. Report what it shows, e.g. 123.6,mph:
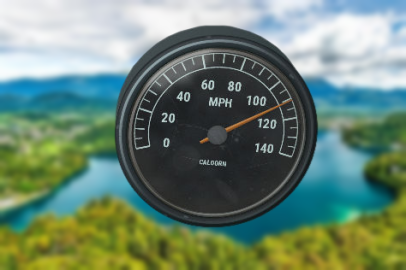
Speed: 110,mph
